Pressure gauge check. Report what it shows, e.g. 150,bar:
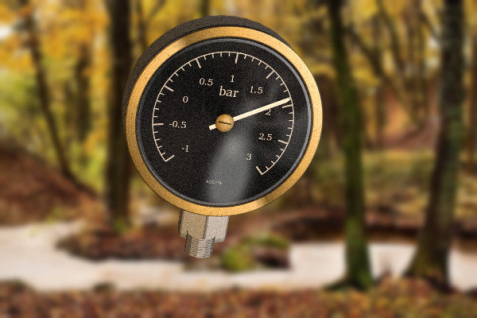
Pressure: 1.9,bar
